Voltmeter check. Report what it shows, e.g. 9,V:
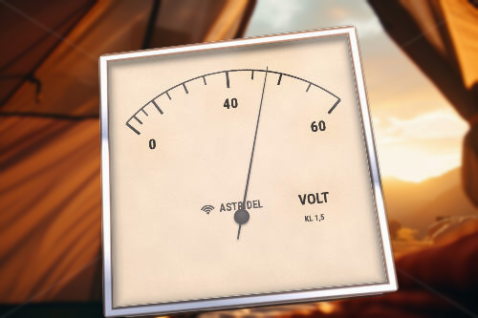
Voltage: 47.5,V
